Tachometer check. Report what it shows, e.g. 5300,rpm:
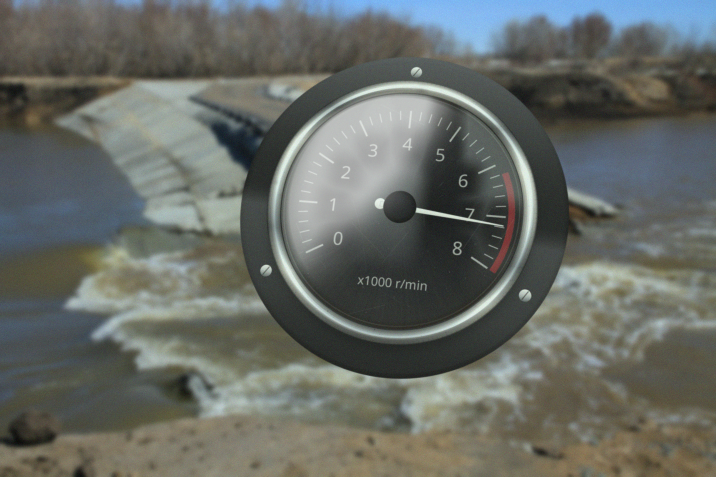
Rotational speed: 7200,rpm
